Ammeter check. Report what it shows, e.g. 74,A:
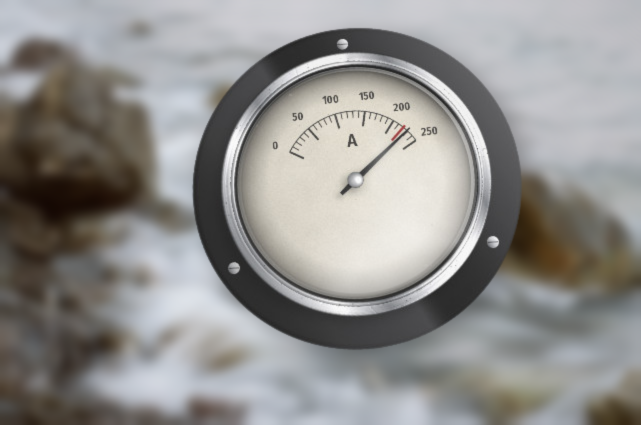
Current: 230,A
